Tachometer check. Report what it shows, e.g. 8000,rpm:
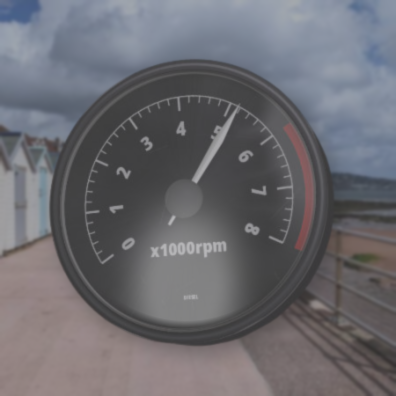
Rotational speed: 5200,rpm
